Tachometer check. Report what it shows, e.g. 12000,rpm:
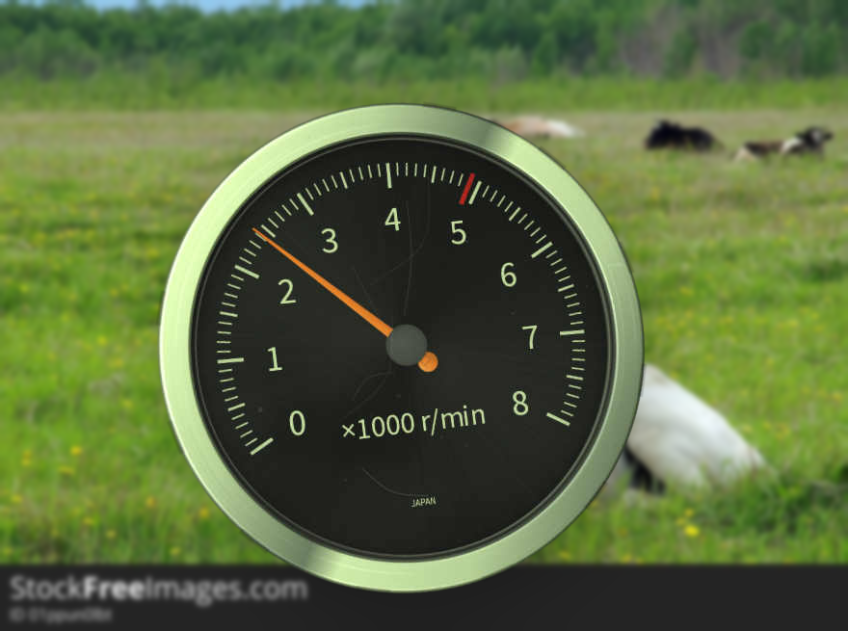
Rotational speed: 2400,rpm
